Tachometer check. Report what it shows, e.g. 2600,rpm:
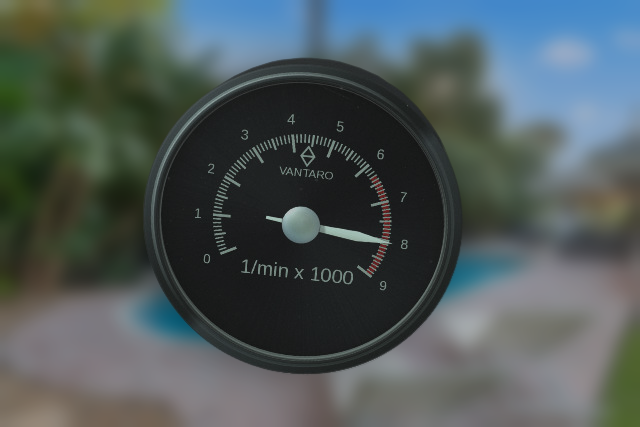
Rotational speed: 8000,rpm
